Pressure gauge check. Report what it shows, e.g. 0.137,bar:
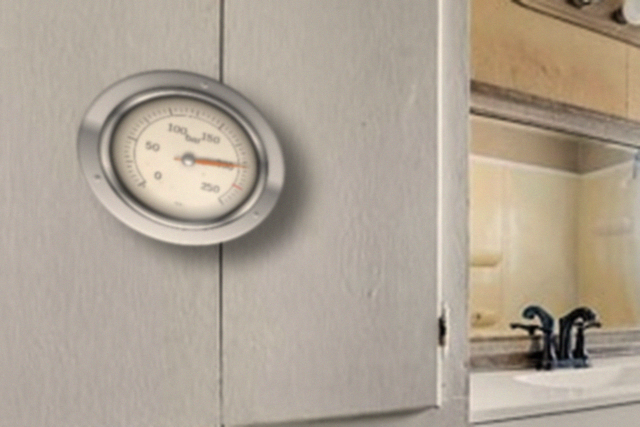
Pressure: 200,bar
